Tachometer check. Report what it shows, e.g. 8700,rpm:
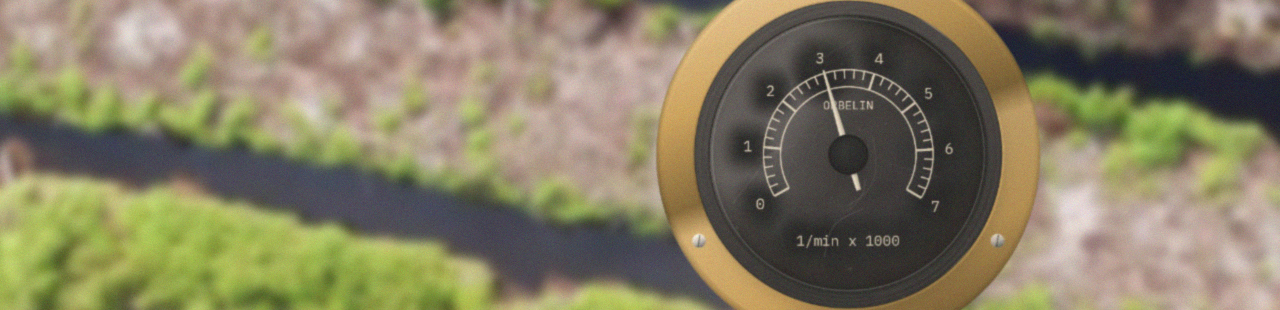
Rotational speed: 3000,rpm
